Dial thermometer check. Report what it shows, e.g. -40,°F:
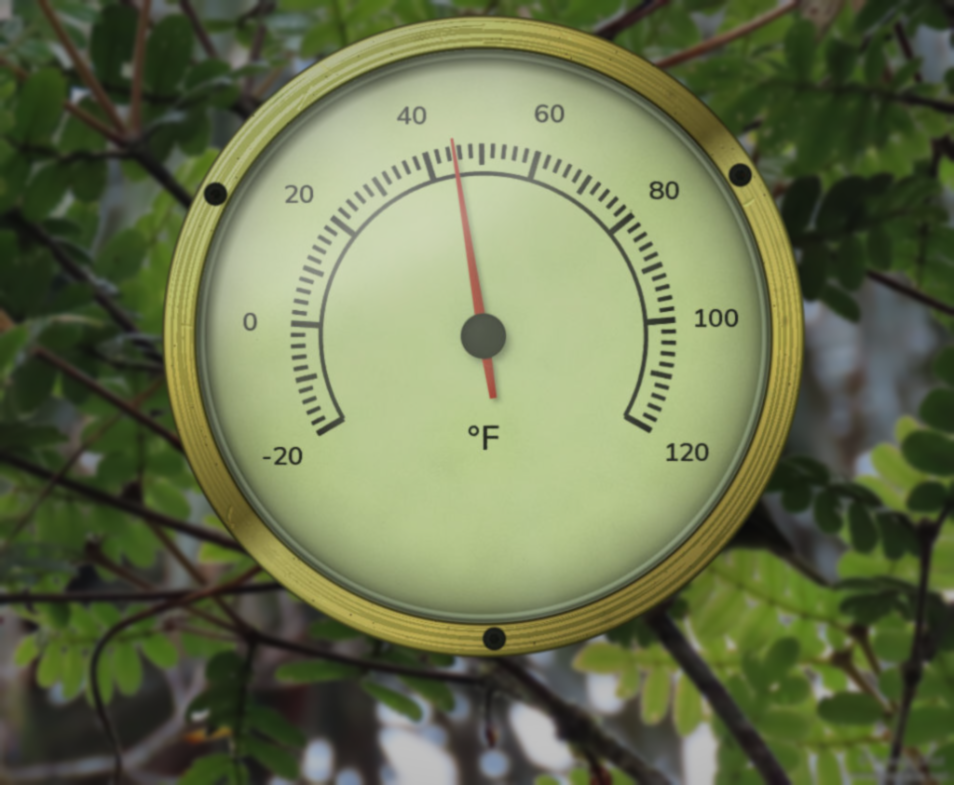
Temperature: 45,°F
